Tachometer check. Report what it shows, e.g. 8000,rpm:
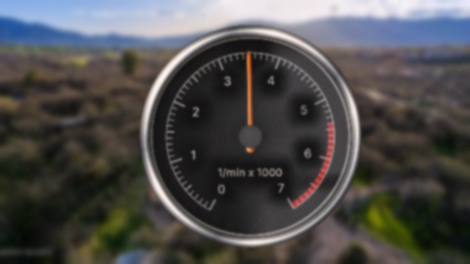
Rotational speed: 3500,rpm
